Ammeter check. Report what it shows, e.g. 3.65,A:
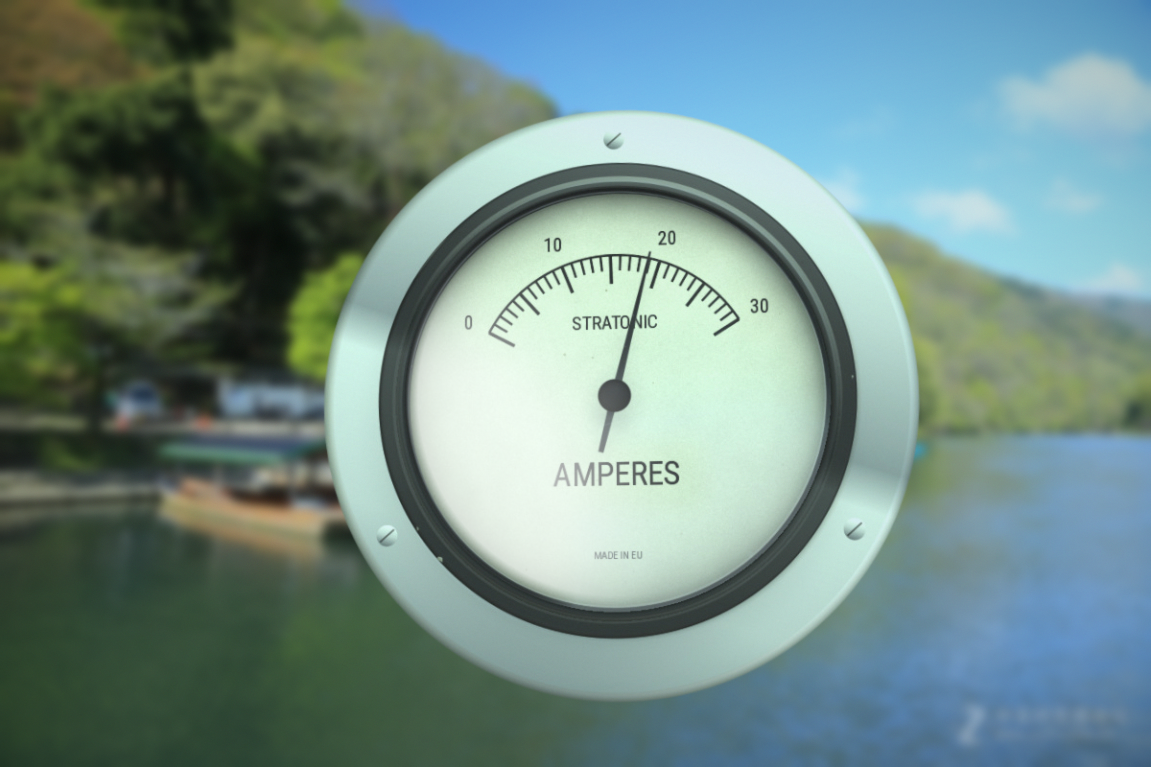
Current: 19,A
